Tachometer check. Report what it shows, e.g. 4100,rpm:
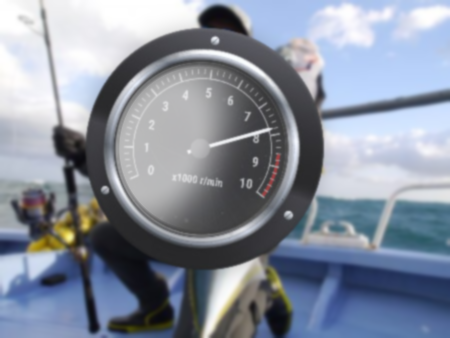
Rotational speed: 7800,rpm
